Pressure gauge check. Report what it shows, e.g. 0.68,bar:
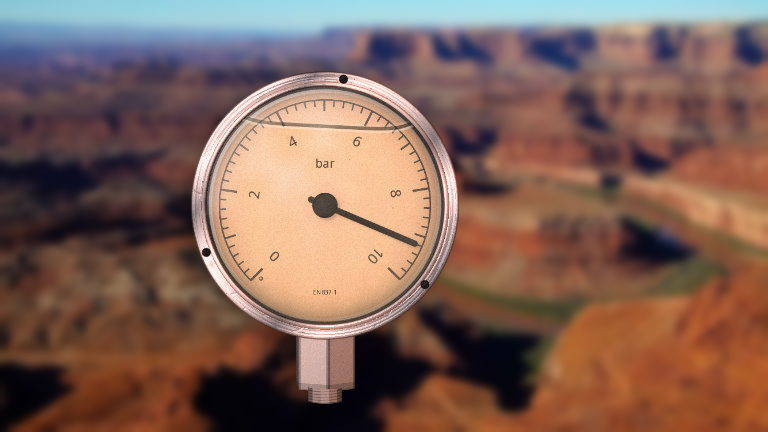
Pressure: 9.2,bar
